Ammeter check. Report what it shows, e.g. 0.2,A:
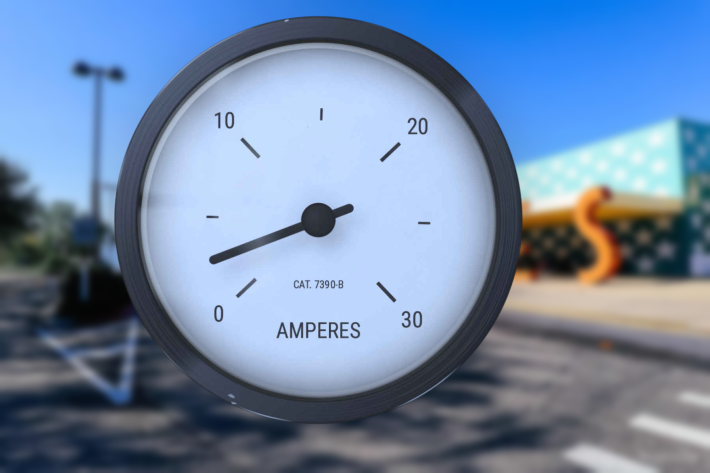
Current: 2.5,A
